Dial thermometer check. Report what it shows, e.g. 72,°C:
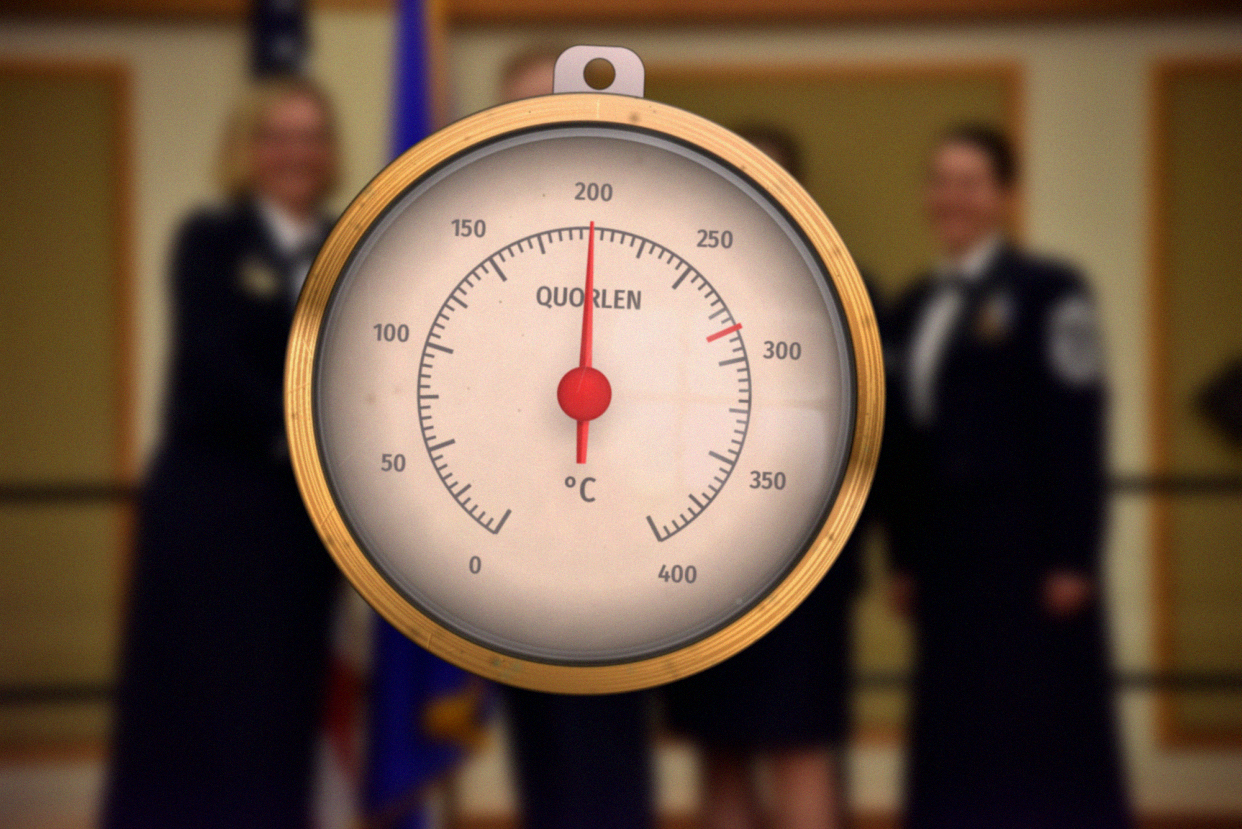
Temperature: 200,°C
